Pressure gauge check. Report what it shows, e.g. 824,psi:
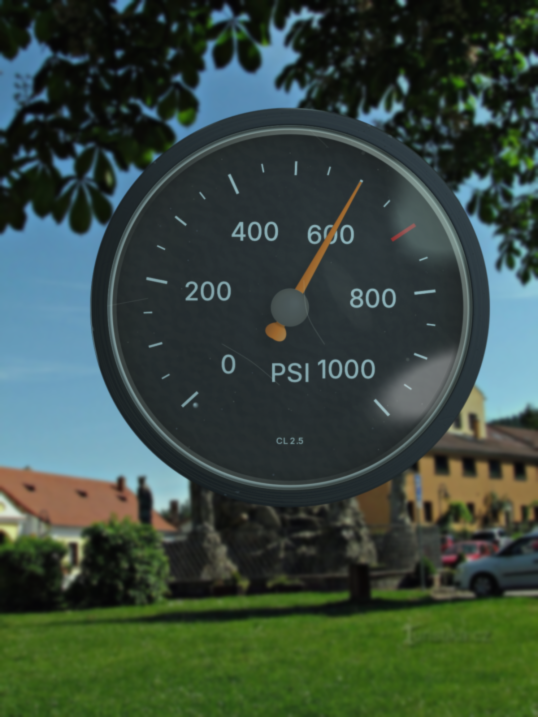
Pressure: 600,psi
